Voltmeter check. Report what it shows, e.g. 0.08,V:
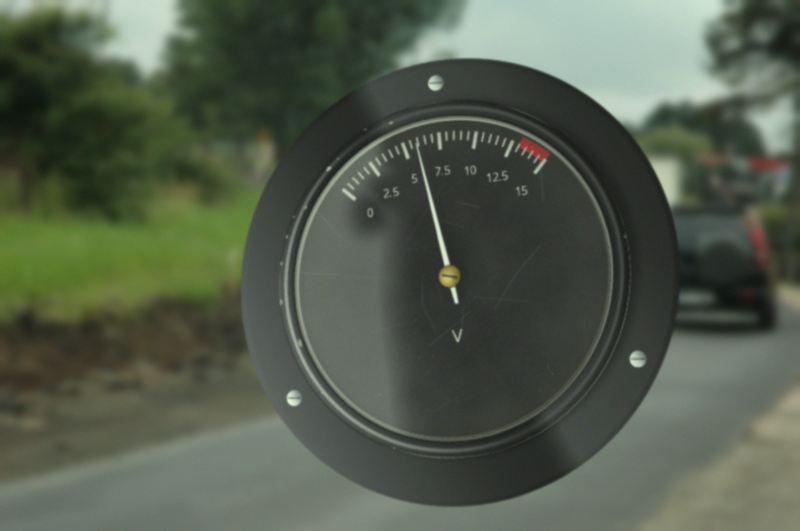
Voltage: 6,V
